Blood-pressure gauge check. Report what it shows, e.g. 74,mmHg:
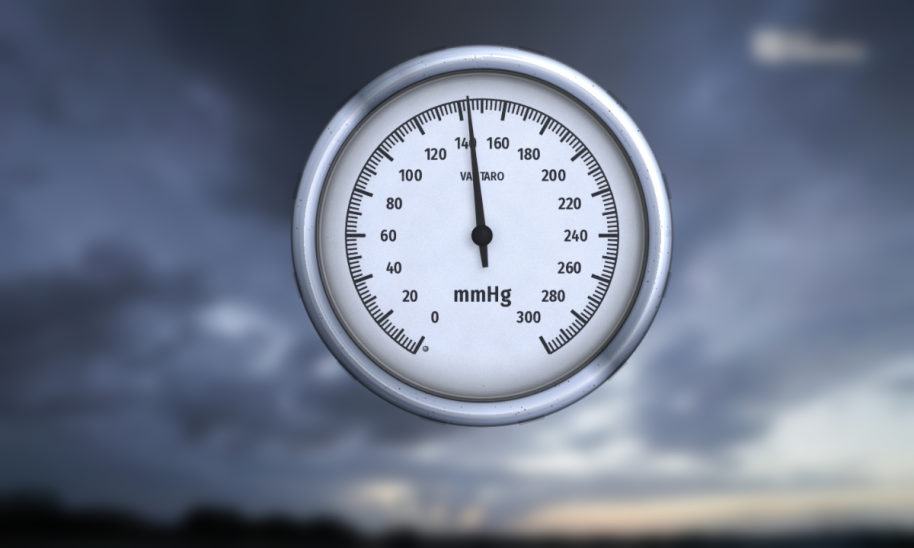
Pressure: 144,mmHg
